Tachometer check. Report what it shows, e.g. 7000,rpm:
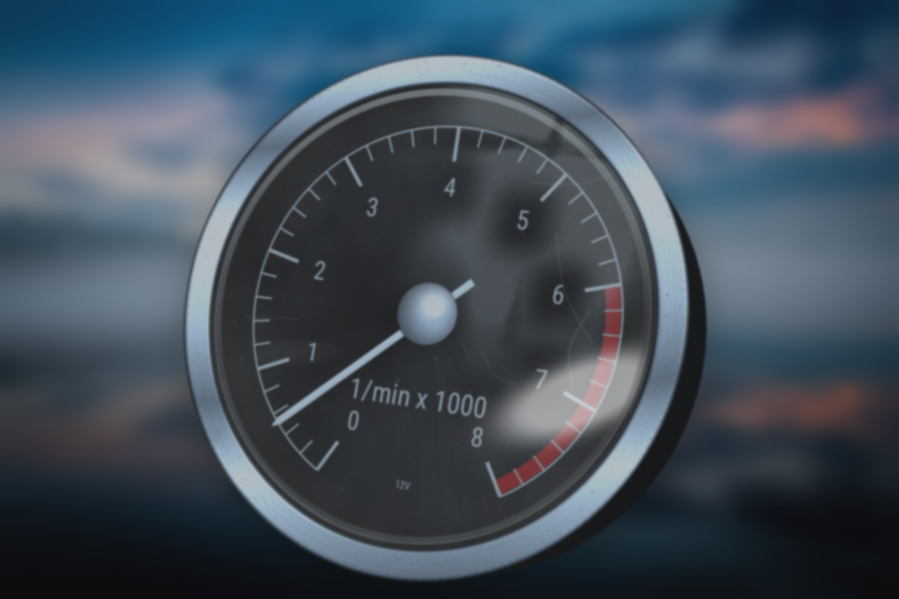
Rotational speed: 500,rpm
